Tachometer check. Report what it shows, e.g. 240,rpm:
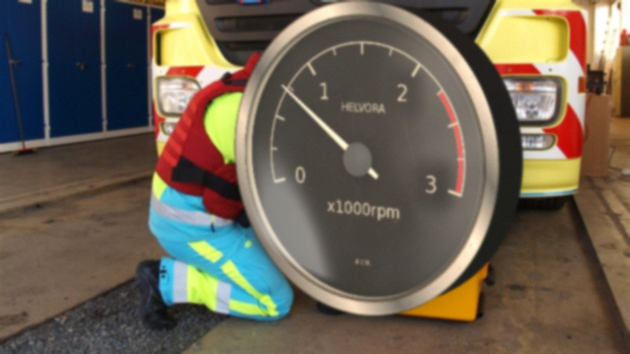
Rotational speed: 750,rpm
